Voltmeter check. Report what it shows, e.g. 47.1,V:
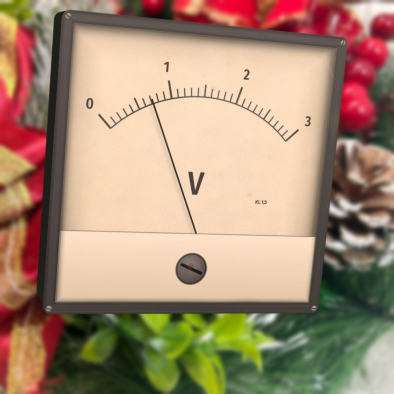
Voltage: 0.7,V
